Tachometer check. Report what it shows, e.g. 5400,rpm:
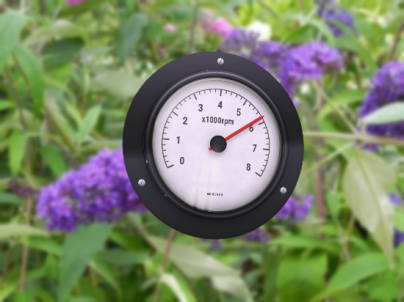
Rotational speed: 5800,rpm
